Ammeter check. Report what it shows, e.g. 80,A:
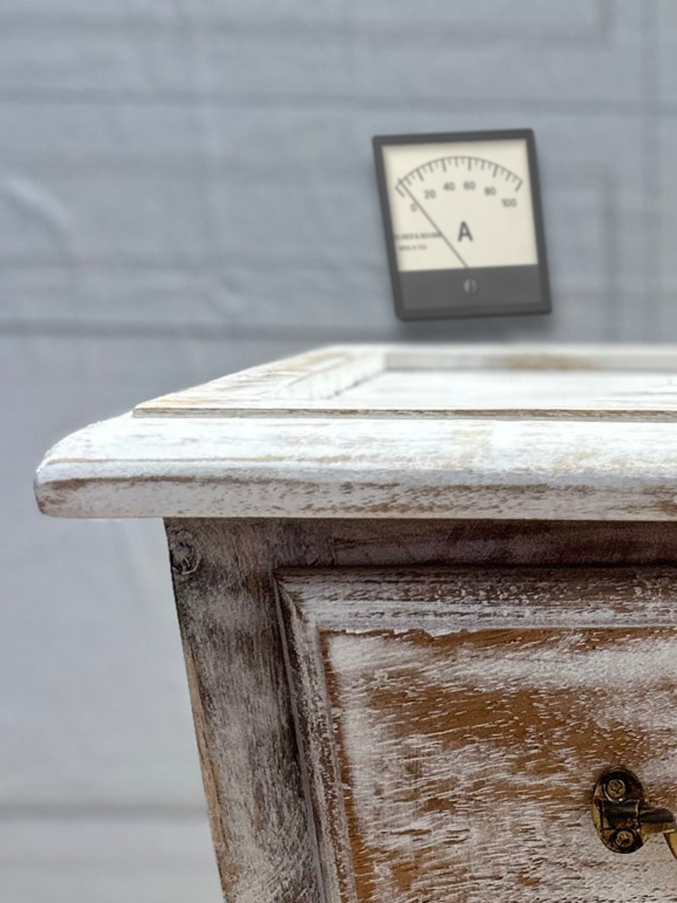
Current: 5,A
